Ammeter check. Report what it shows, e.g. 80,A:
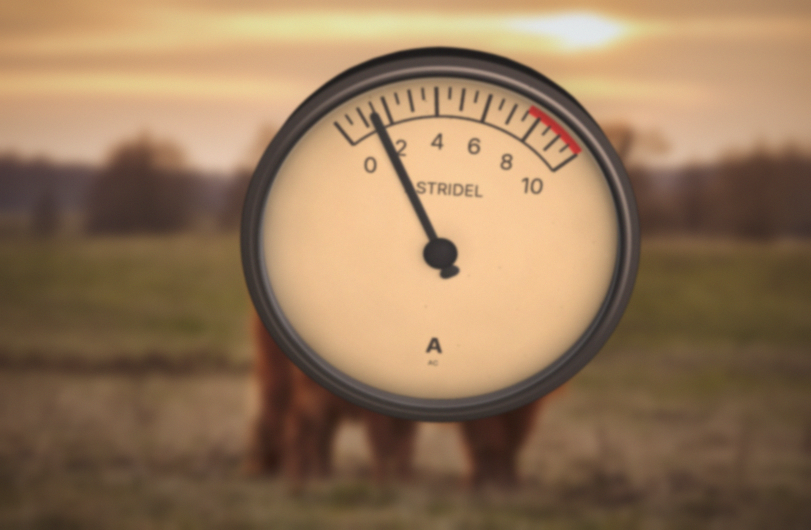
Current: 1.5,A
